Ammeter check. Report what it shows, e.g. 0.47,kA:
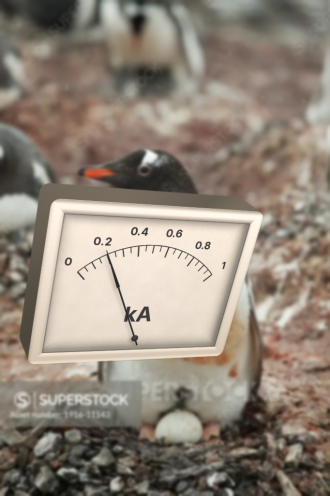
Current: 0.2,kA
